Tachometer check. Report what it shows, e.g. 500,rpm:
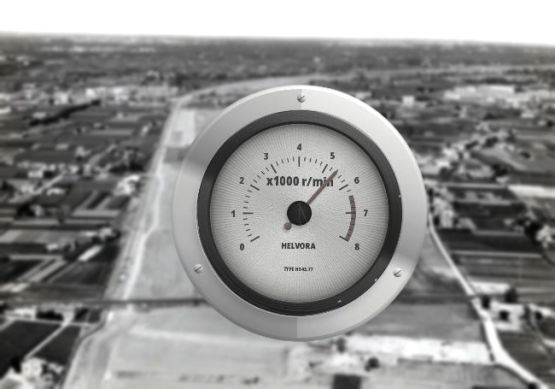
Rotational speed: 5400,rpm
